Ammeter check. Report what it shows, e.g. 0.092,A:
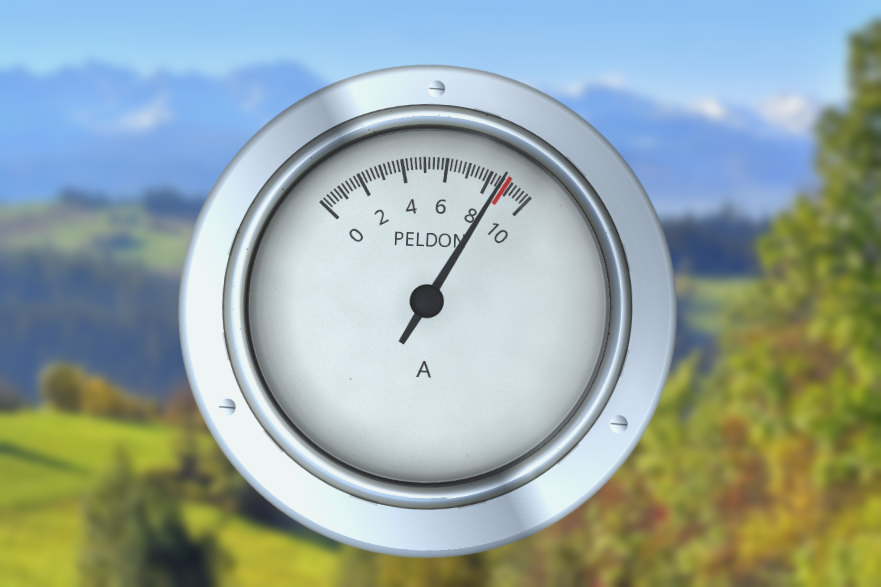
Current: 8.6,A
